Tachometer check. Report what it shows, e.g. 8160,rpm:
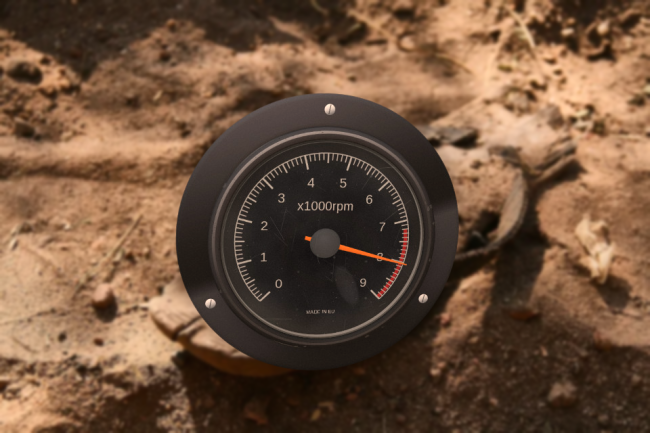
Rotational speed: 8000,rpm
